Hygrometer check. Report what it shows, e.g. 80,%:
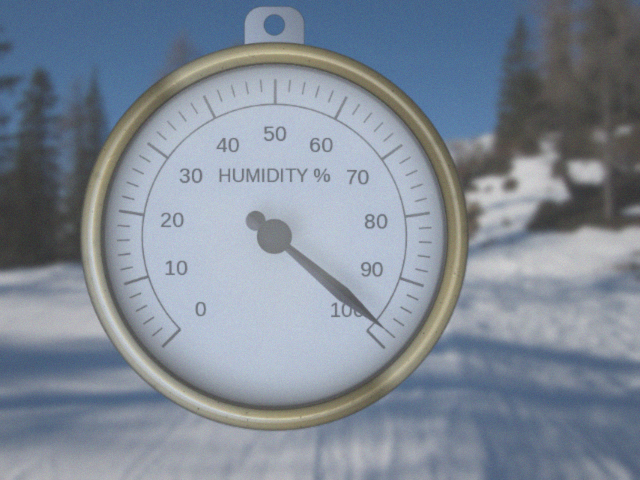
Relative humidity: 98,%
